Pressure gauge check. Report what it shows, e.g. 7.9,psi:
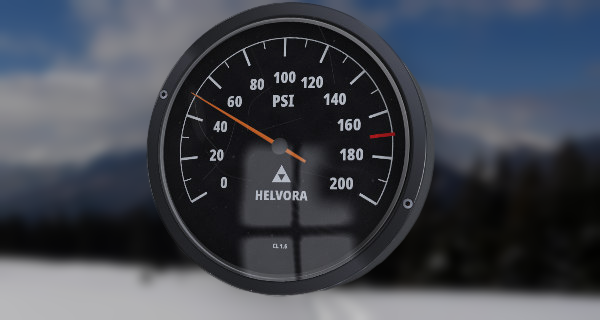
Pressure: 50,psi
